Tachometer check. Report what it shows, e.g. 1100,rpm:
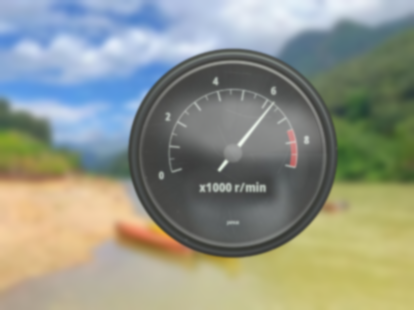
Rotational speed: 6250,rpm
